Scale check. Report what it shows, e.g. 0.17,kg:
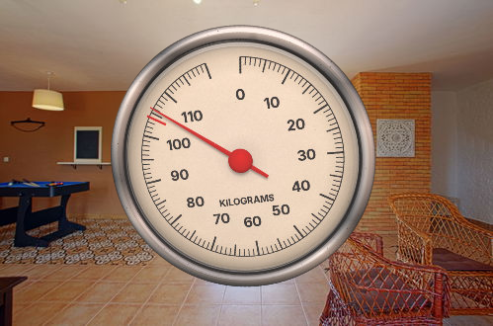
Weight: 106,kg
